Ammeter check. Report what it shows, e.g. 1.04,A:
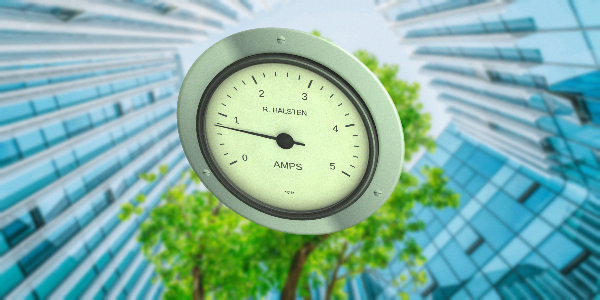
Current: 0.8,A
